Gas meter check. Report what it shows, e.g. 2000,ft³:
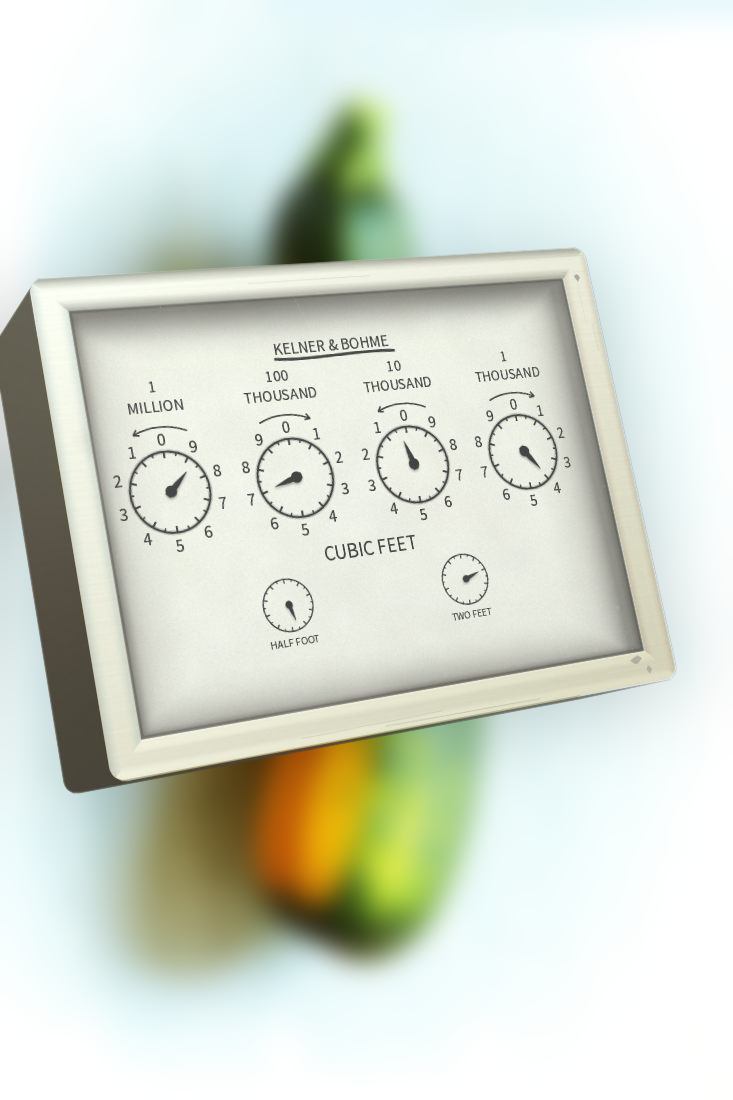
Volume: 870400,ft³
